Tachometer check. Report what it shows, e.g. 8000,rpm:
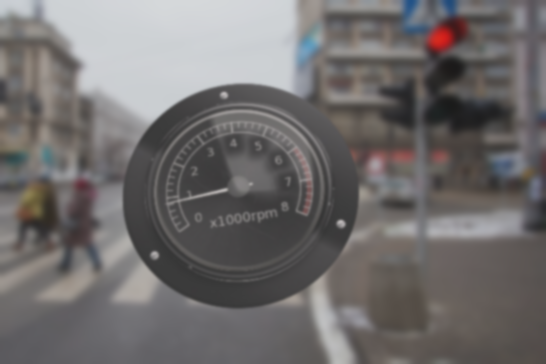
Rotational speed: 800,rpm
